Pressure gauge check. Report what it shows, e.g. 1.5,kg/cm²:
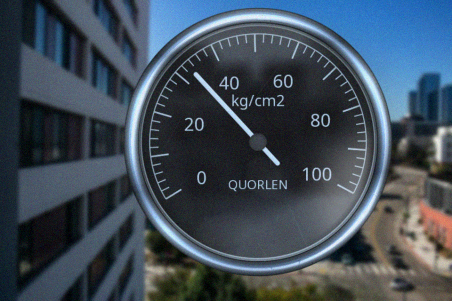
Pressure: 33,kg/cm²
